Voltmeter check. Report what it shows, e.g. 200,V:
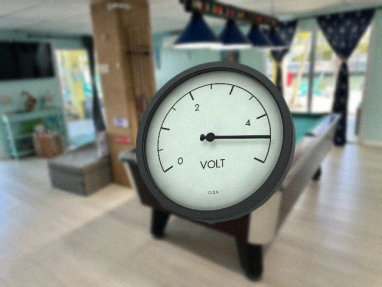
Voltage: 4.5,V
